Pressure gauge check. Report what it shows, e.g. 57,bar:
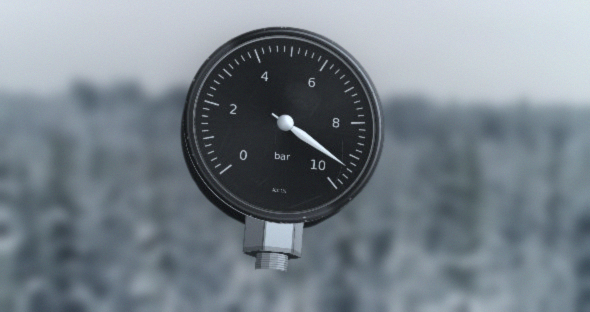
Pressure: 9.4,bar
